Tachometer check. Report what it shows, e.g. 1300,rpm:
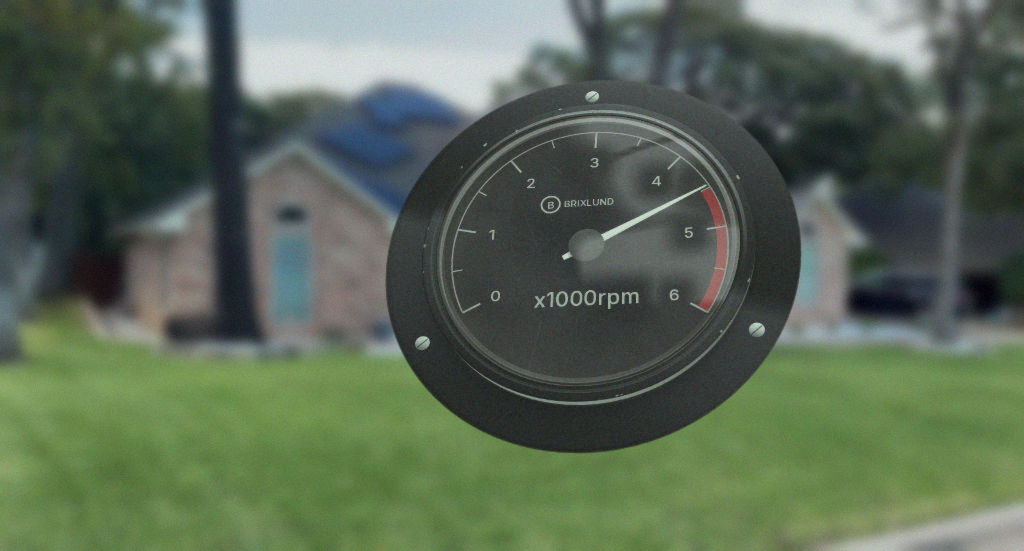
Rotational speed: 4500,rpm
